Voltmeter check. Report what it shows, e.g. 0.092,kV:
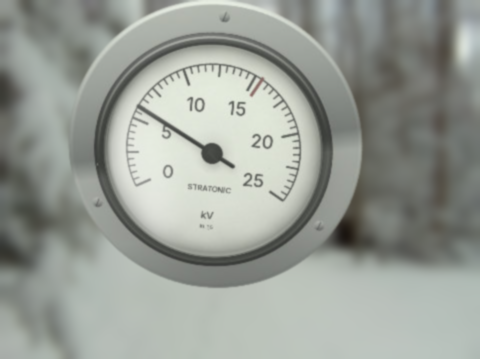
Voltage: 6,kV
